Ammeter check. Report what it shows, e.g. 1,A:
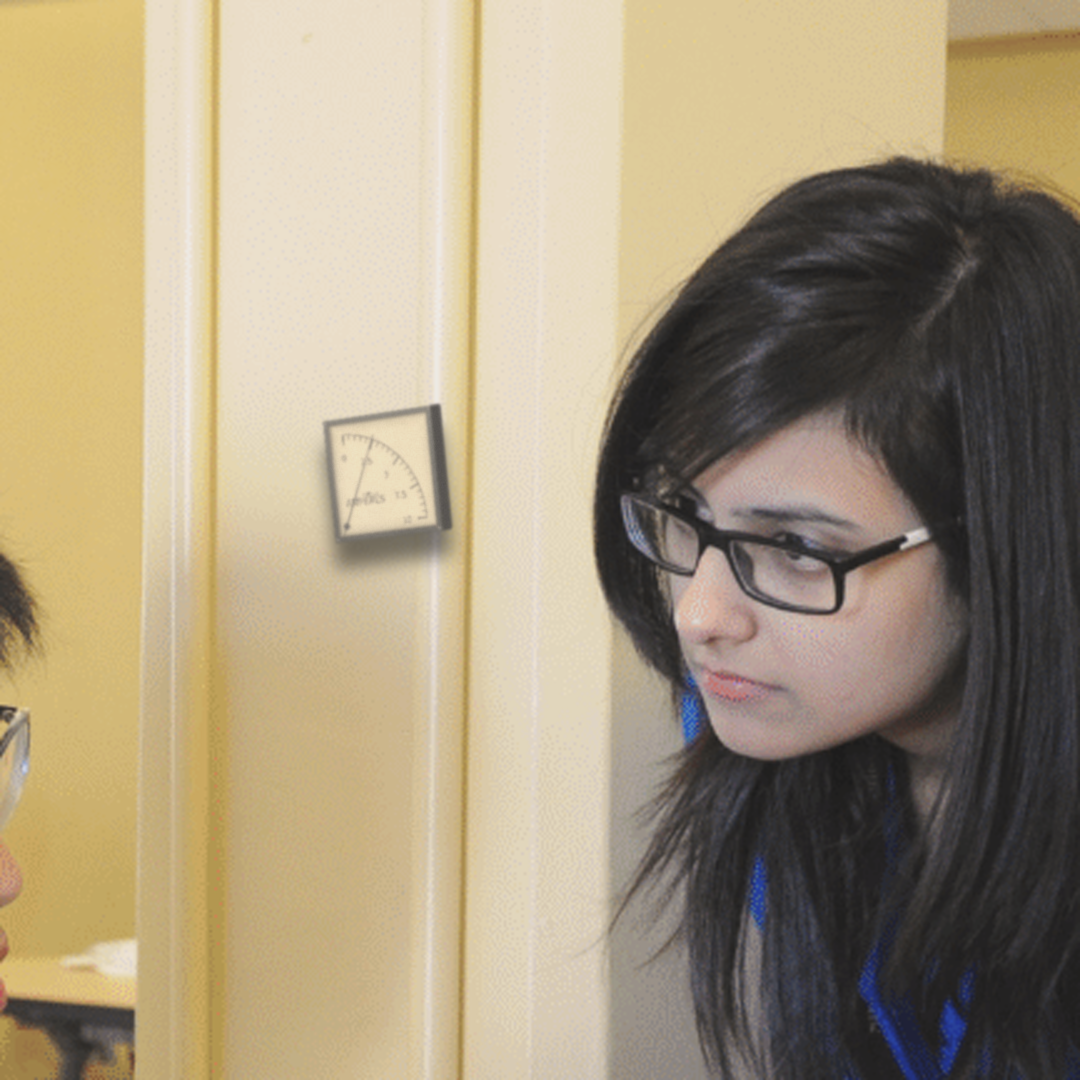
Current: 2.5,A
